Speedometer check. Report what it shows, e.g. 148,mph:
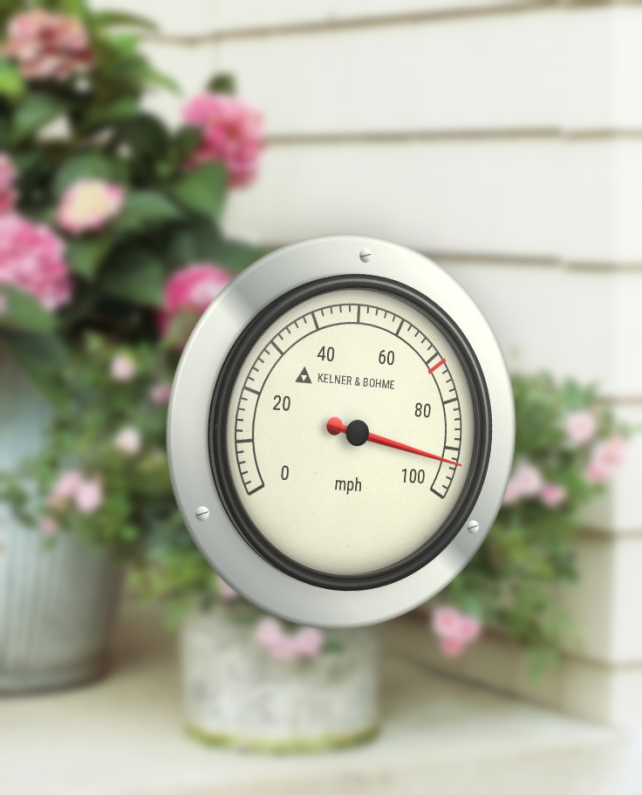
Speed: 93,mph
